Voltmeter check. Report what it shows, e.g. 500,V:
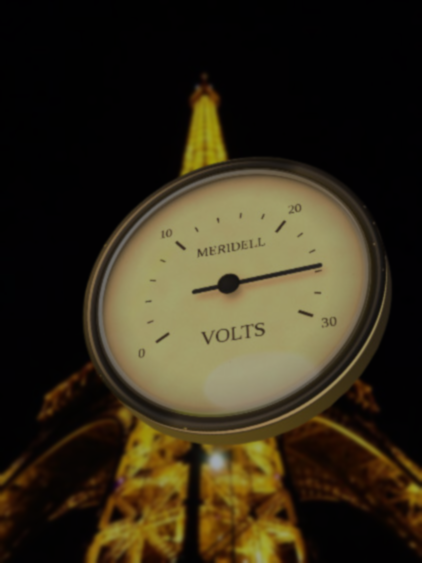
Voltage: 26,V
